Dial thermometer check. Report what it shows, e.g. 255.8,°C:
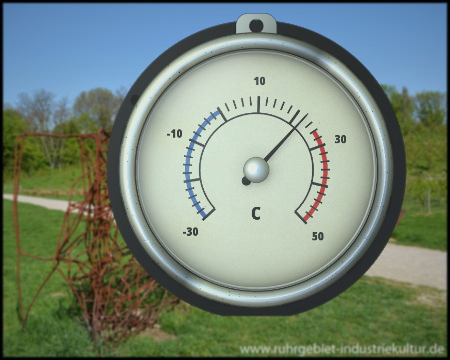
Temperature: 22,°C
